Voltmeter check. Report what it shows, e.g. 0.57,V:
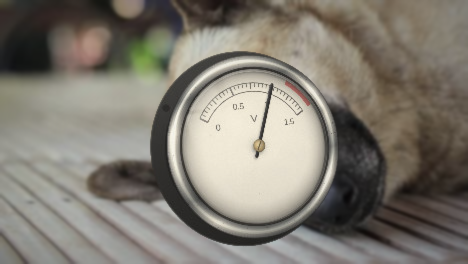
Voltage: 1,V
